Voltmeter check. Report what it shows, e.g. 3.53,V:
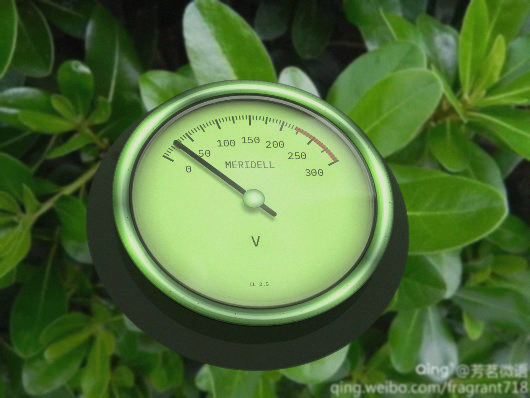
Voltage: 25,V
